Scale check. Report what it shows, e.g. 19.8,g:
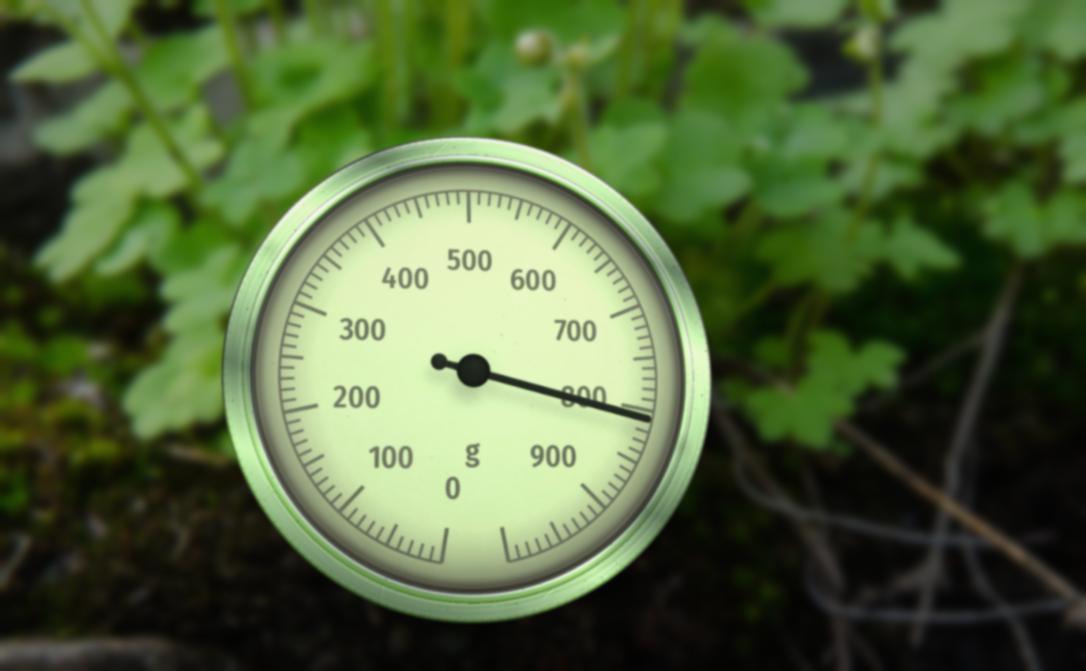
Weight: 810,g
